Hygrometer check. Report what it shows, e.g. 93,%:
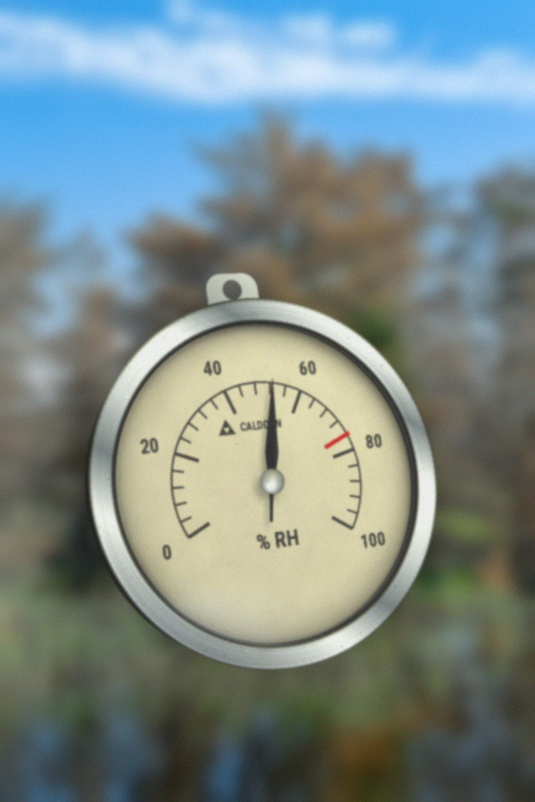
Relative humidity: 52,%
